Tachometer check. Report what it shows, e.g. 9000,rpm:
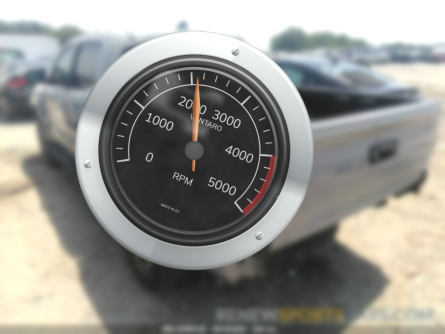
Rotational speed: 2100,rpm
